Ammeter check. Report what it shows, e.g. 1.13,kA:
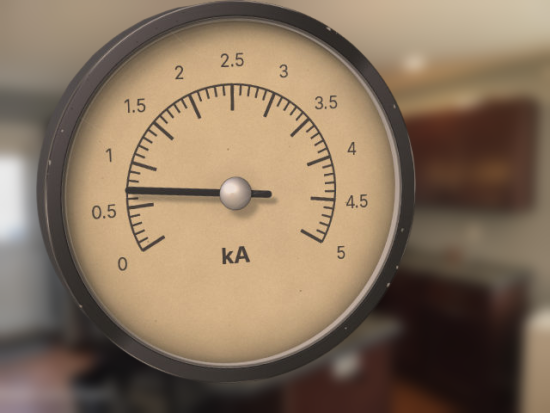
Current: 0.7,kA
